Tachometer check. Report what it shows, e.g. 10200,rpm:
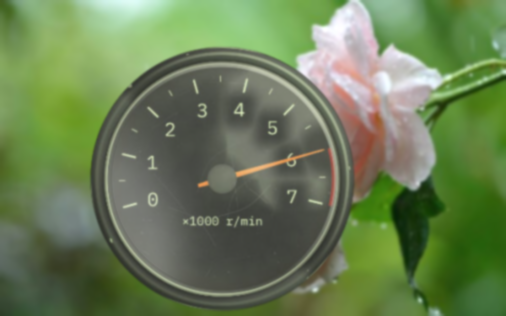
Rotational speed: 6000,rpm
